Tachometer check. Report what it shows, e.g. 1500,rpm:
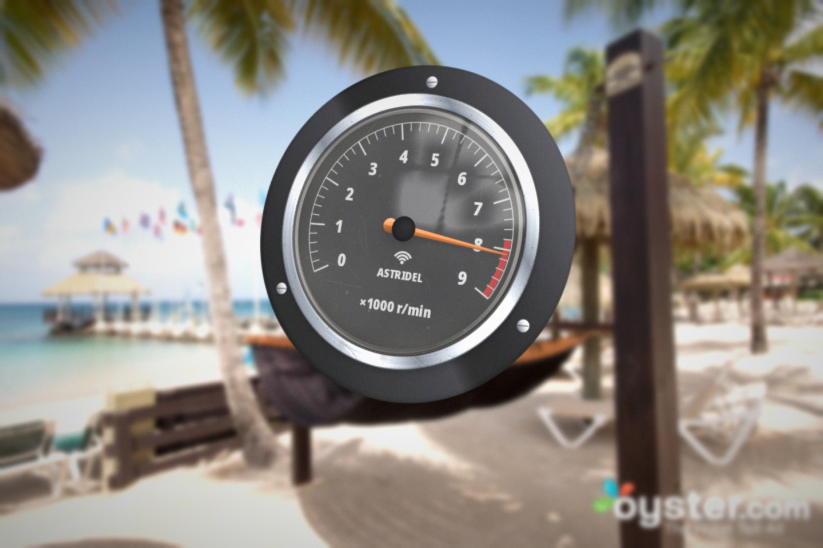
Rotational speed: 8100,rpm
